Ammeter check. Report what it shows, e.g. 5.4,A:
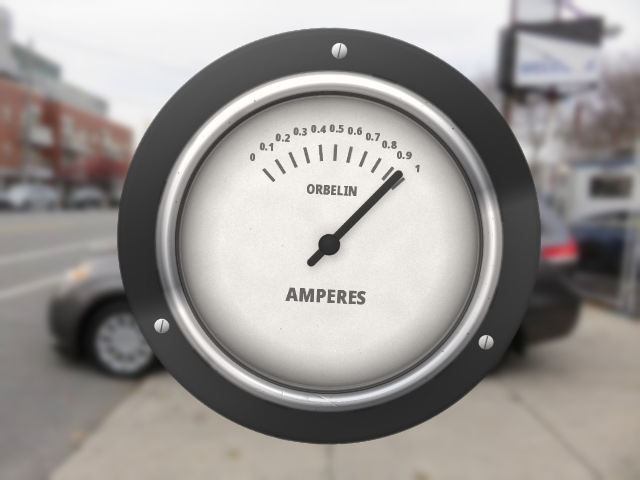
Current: 0.95,A
